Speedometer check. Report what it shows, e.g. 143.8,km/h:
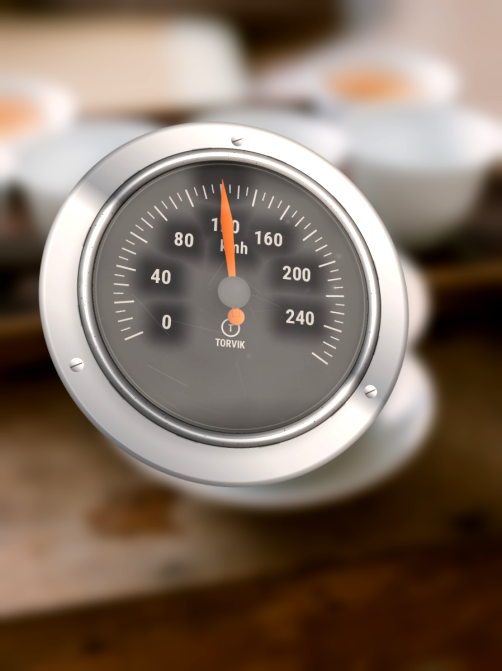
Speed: 120,km/h
